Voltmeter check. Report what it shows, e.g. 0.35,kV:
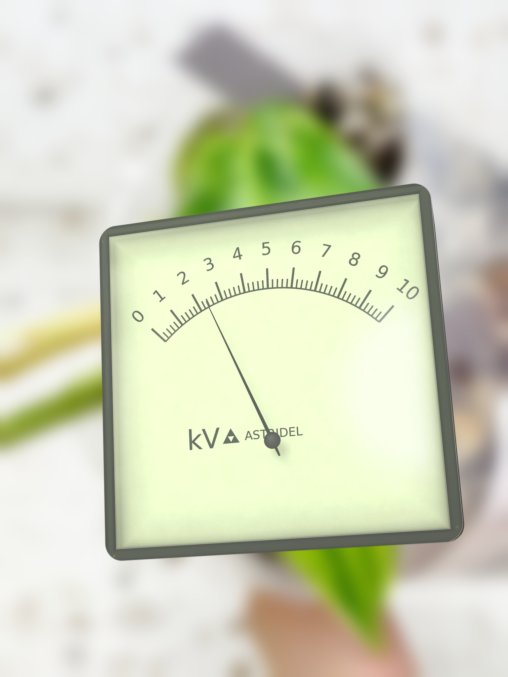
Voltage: 2.4,kV
